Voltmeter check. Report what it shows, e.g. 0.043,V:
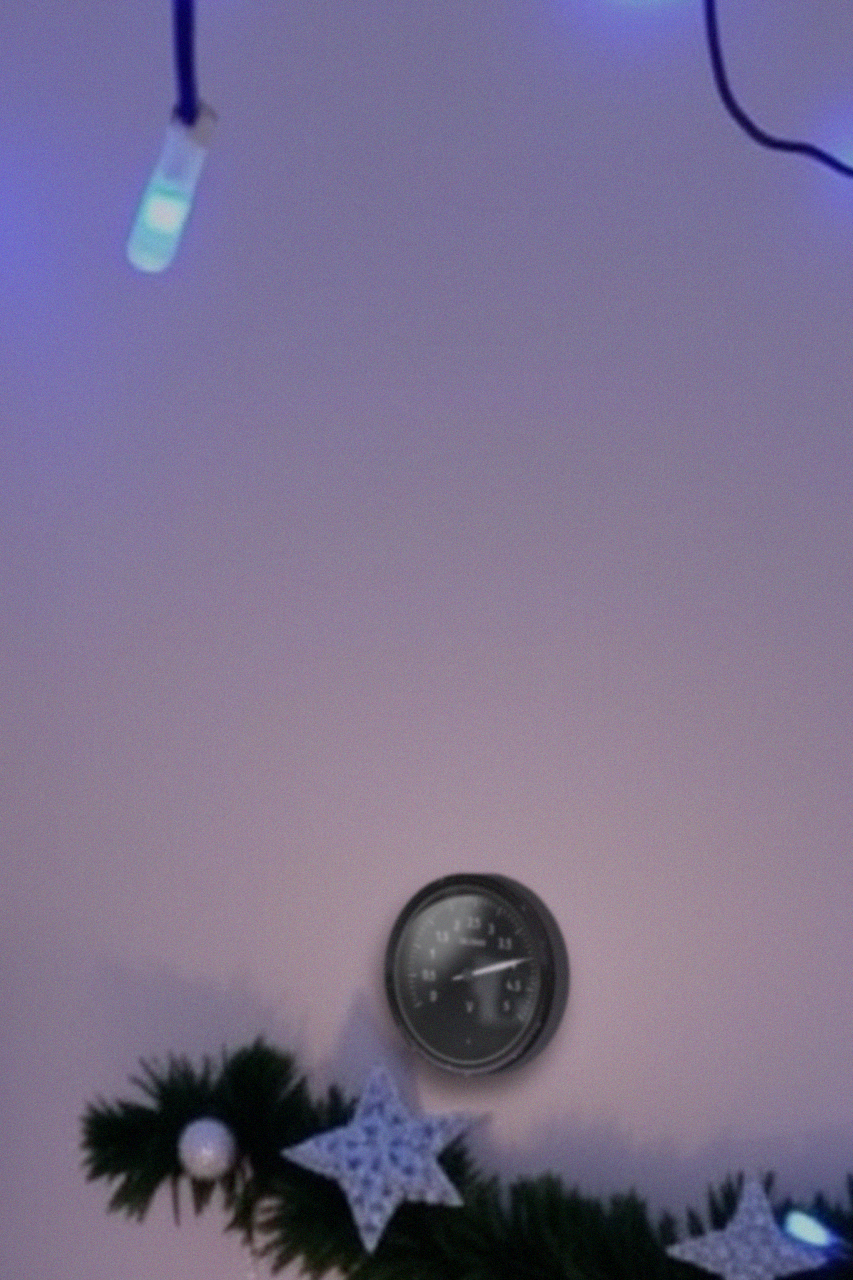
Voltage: 4,V
